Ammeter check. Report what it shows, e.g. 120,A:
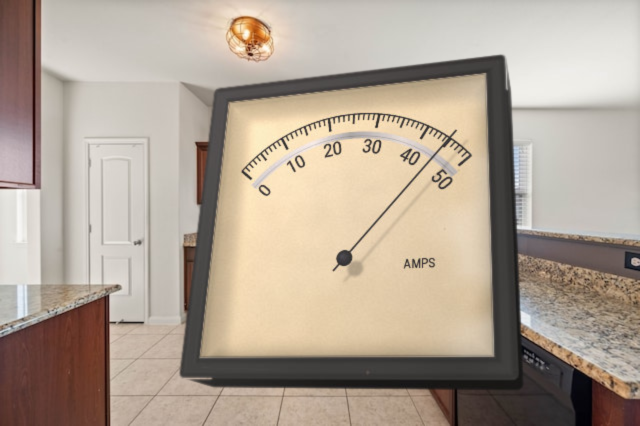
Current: 45,A
